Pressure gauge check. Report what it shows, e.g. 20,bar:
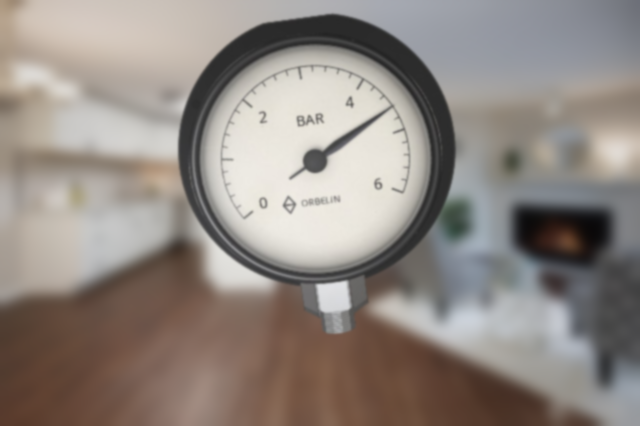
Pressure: 4.6,bar
